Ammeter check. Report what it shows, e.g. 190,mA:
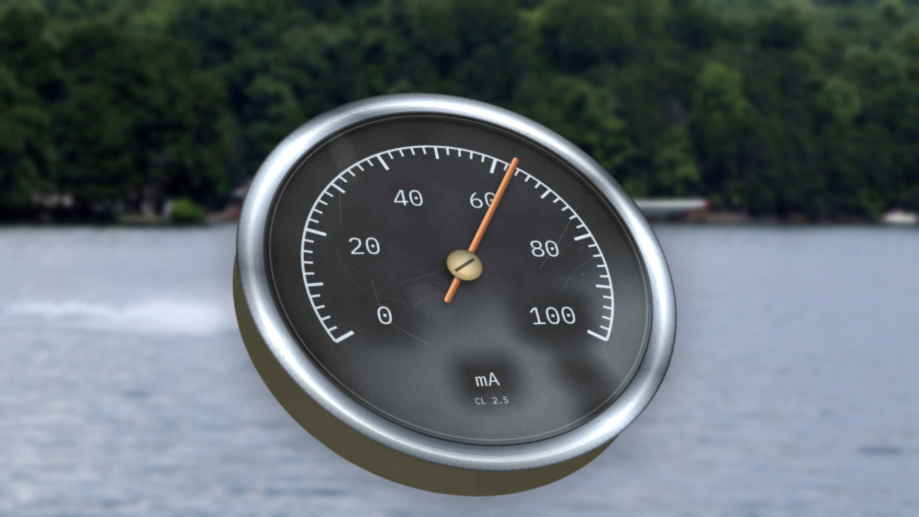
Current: 63,mA
